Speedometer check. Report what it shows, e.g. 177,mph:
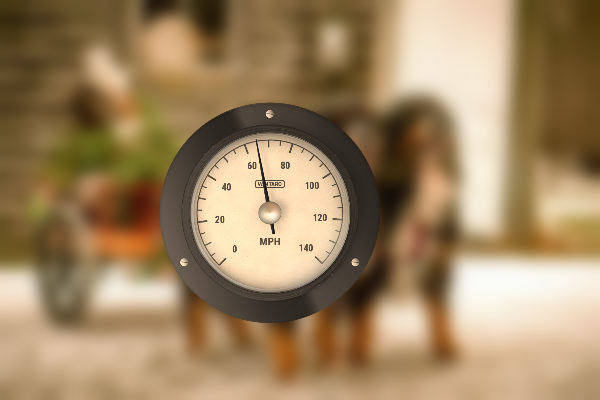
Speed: 65,mph
